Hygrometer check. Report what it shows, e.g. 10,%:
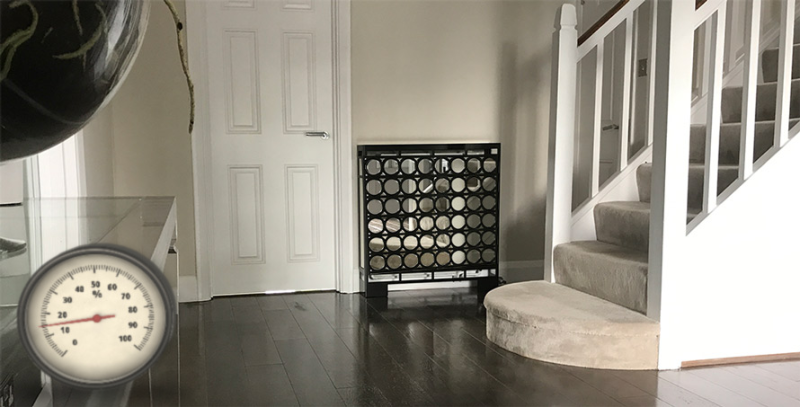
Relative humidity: 15,%
